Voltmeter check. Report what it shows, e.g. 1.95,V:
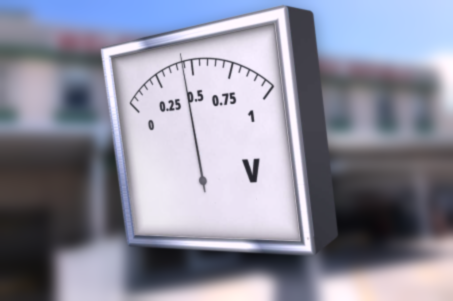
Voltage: 0.45,V
